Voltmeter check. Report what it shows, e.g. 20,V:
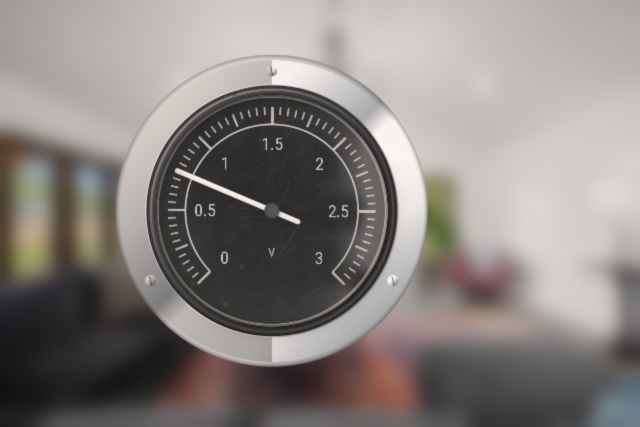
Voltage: 0.75,V
